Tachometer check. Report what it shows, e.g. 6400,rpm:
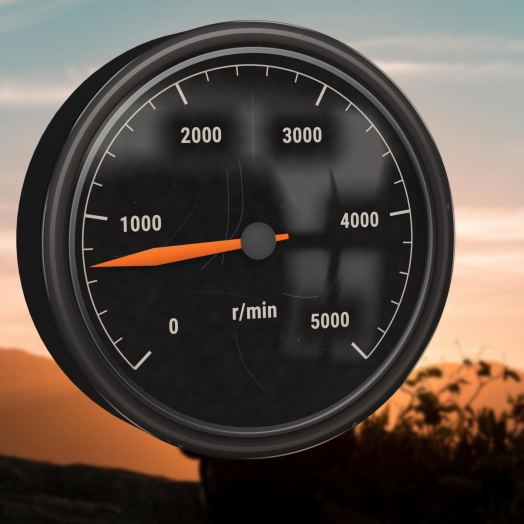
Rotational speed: 700,rpm
